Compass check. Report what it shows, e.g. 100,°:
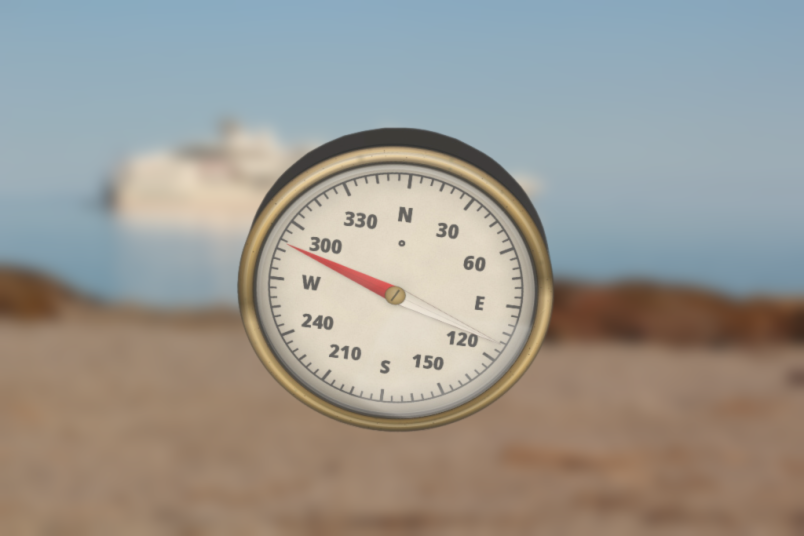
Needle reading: 290,°
